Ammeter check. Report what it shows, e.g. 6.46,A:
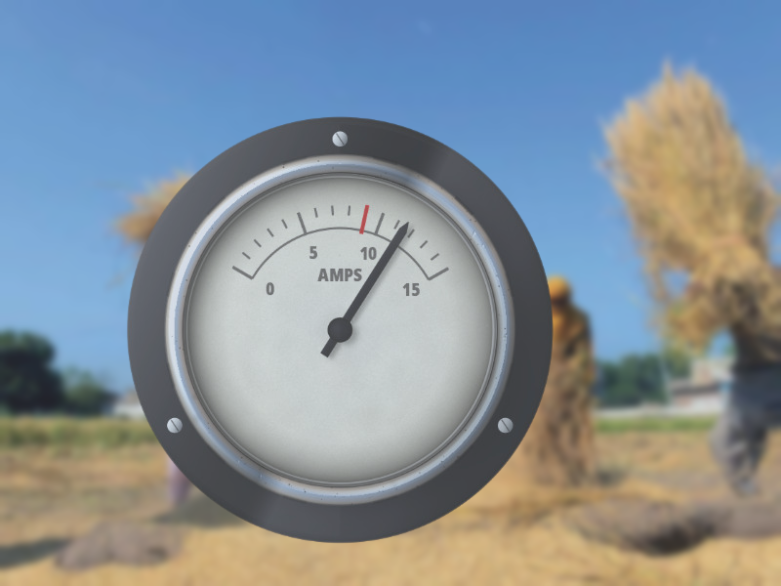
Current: 11.5,A
